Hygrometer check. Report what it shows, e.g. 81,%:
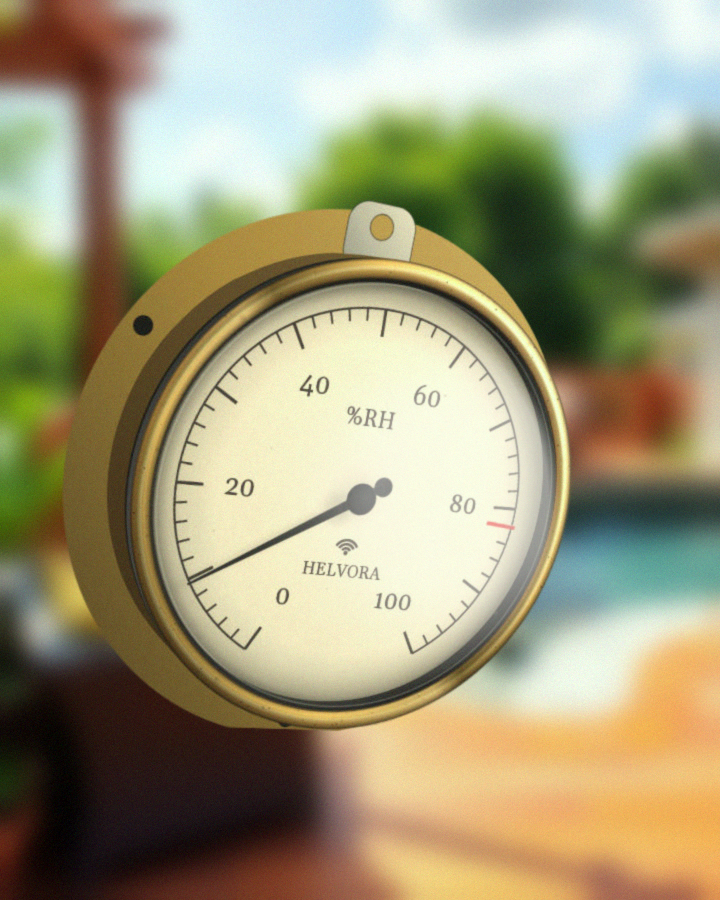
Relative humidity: 10,%
